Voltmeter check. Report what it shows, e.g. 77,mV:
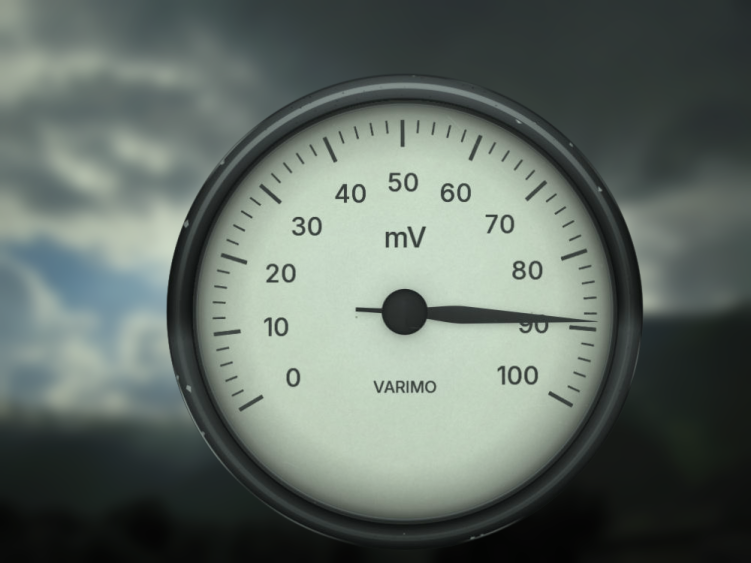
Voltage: 89,mV
